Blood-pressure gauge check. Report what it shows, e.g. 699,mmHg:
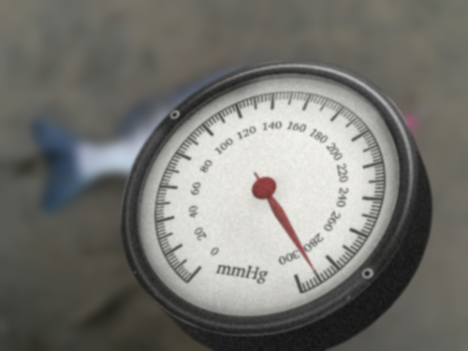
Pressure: 290,mmHg
